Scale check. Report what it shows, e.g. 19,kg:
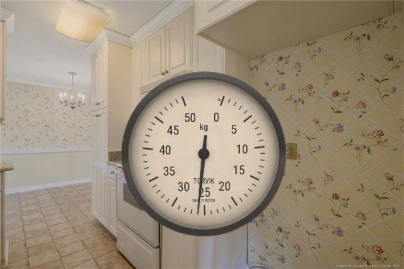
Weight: 26,kg
